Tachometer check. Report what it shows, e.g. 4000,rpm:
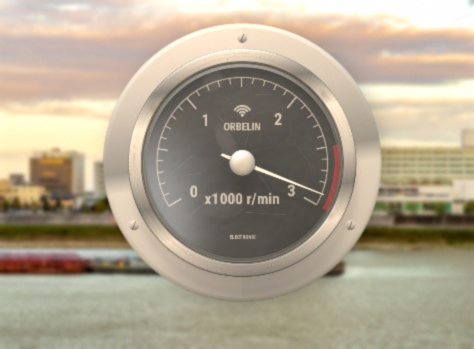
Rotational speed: 2900,rpm
